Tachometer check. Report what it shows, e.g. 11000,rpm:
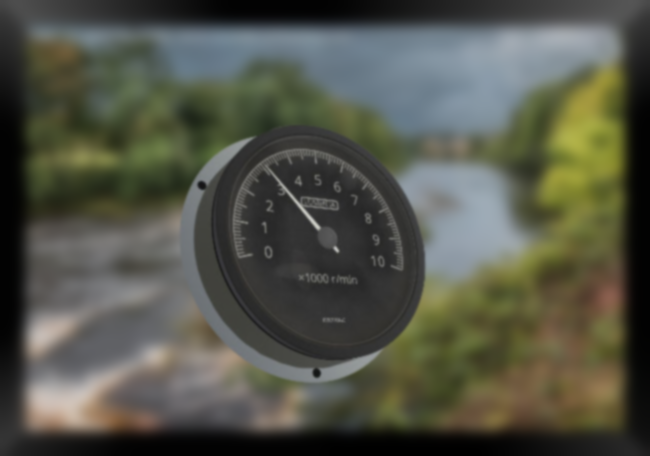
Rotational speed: 3000,rpm
